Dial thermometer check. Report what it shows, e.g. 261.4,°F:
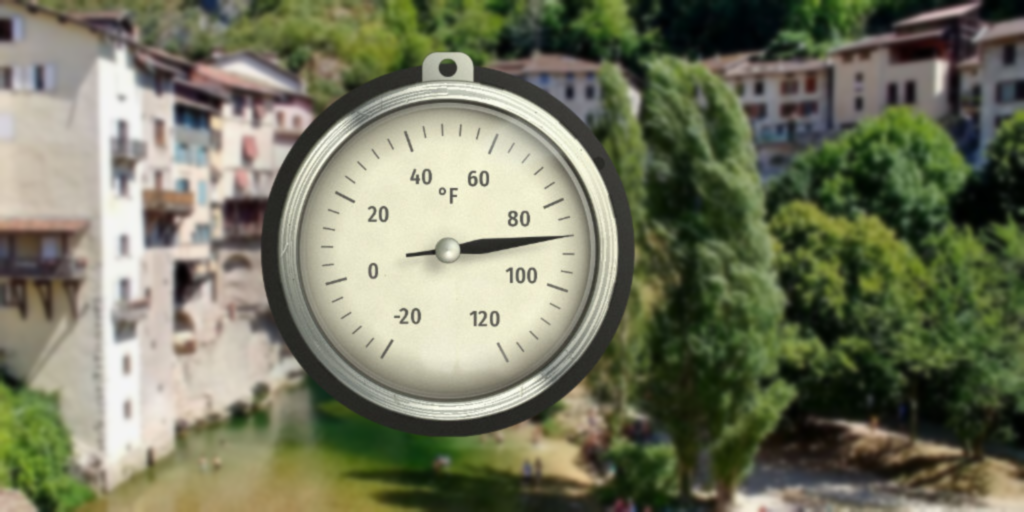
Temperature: 88,°F
